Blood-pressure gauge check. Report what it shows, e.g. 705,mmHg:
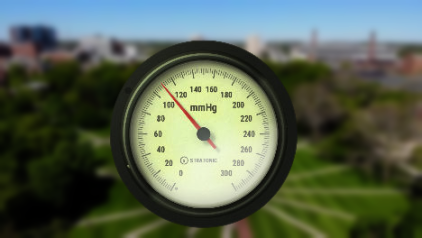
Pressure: 110,mmHg
